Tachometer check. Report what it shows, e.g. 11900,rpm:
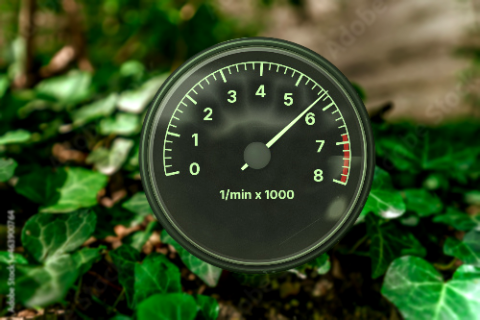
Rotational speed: 5700,rpm
